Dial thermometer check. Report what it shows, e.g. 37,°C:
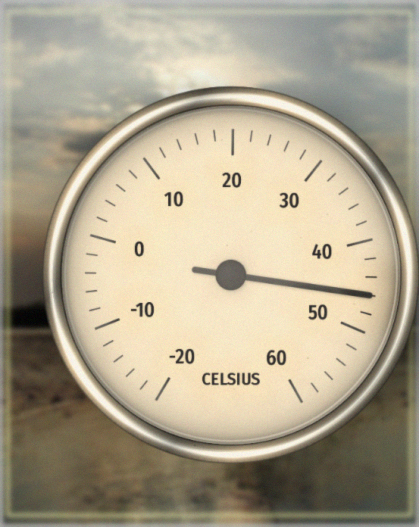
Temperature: 46,°C
